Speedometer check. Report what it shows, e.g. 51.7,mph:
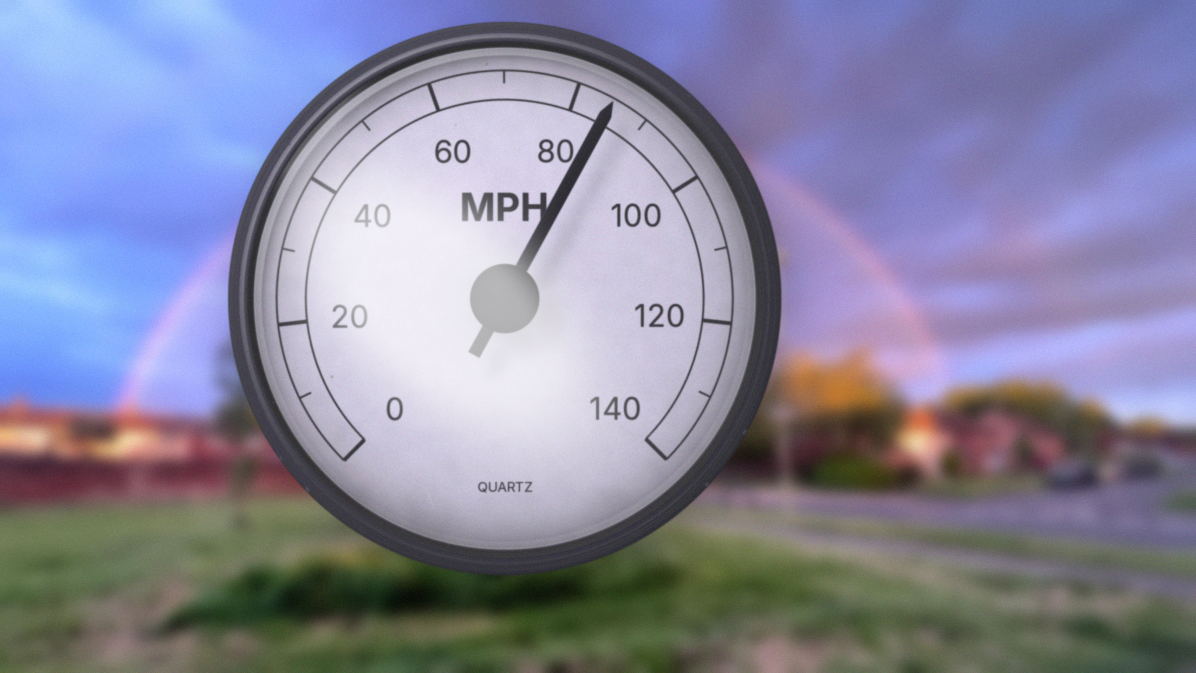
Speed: 85,mph
